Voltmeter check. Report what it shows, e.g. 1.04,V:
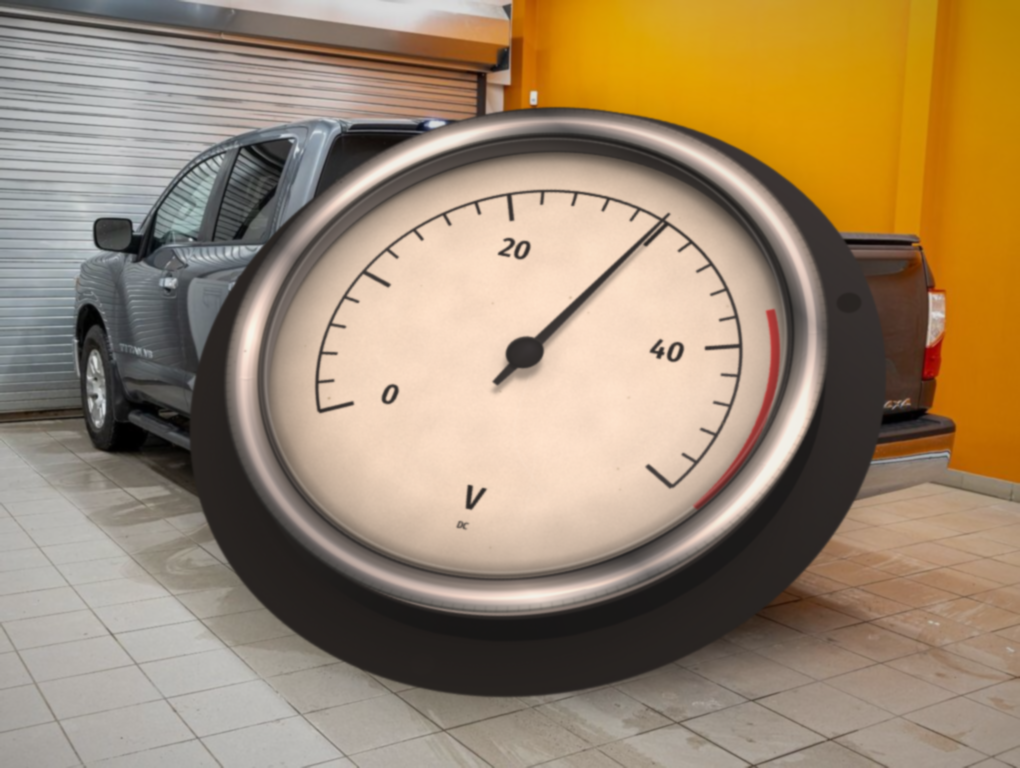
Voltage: 30,V
